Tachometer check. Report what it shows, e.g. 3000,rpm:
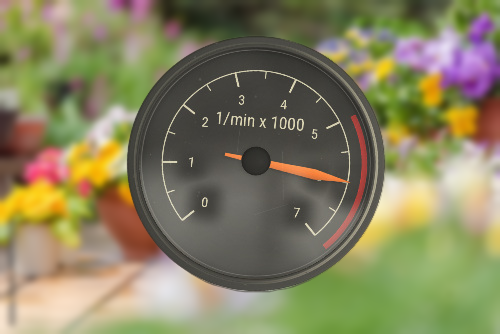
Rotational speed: 6000,rpm
